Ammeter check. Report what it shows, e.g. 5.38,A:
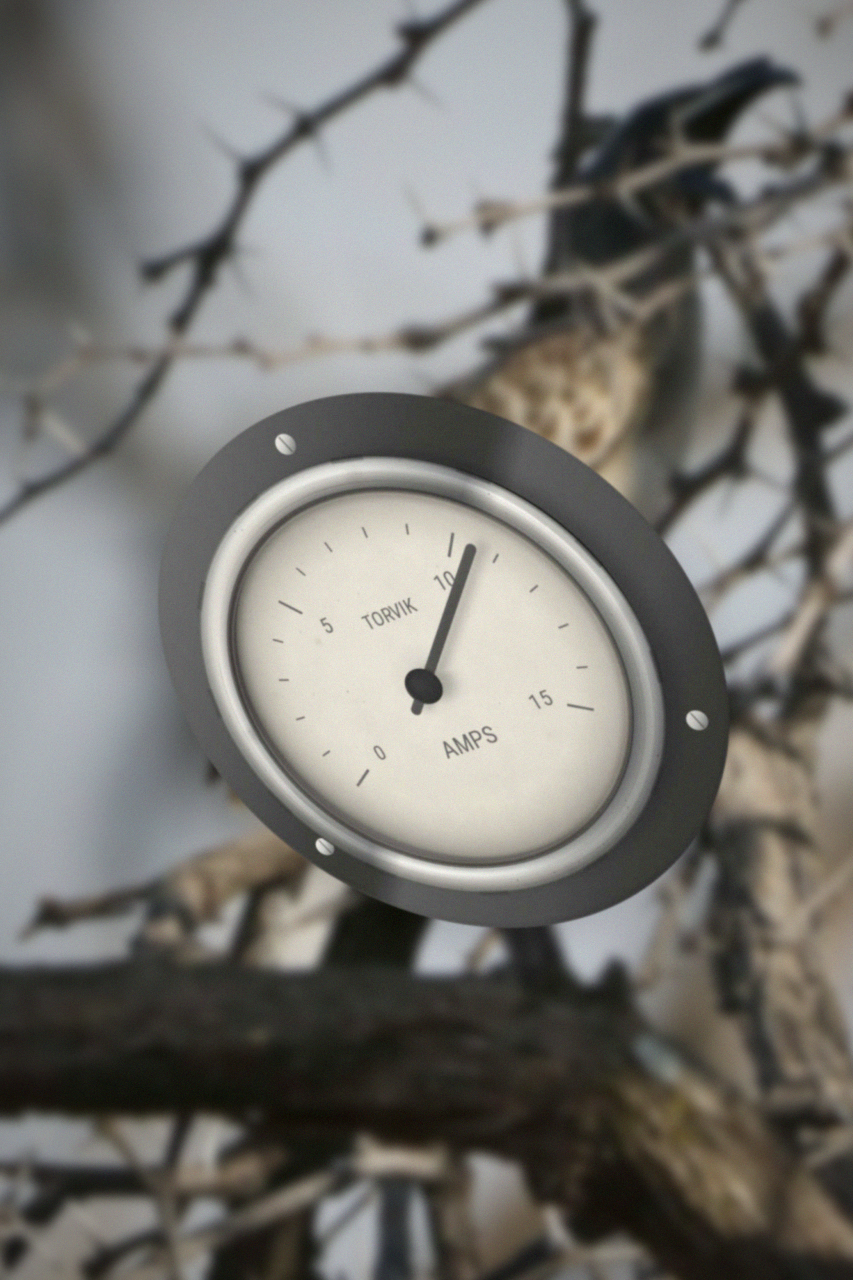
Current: 10.5,A
